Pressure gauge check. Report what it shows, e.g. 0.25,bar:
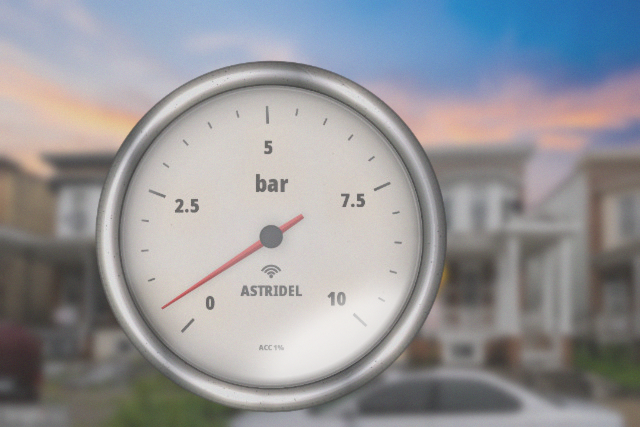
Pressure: 0.5,bar
